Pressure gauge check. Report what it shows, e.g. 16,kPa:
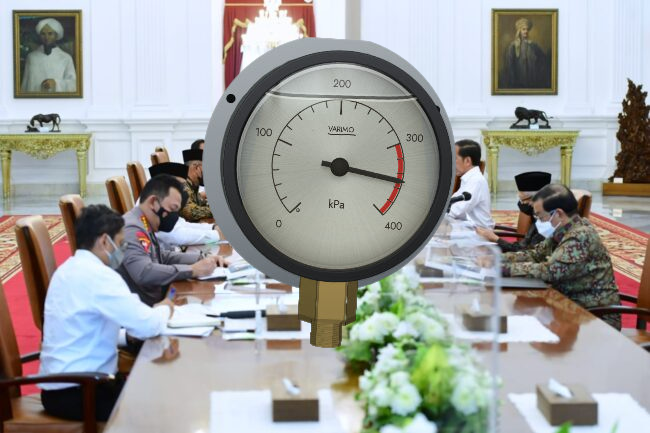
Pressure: 350,kPa
